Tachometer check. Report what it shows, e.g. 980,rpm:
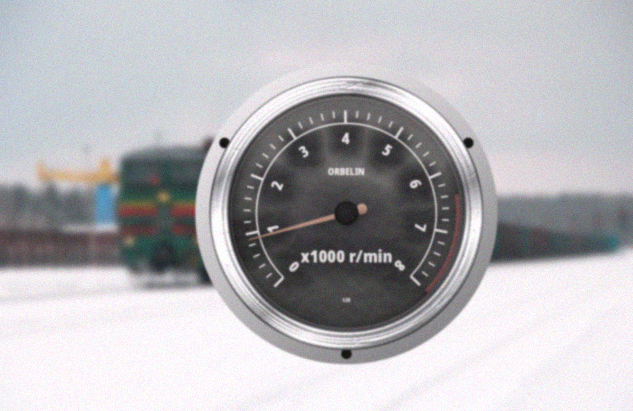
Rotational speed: 900,rpm
